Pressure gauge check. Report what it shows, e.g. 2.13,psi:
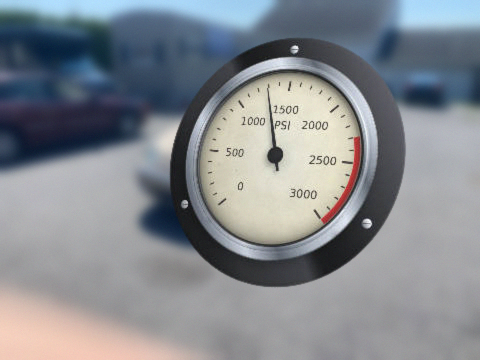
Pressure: 1300,psi
